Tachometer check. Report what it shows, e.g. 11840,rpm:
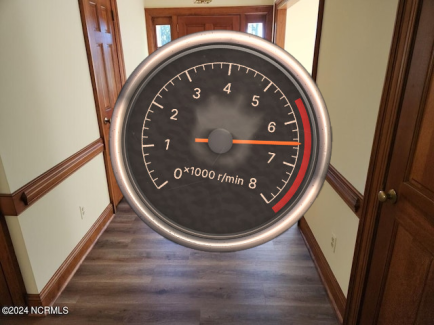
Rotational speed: 6500,rpm
